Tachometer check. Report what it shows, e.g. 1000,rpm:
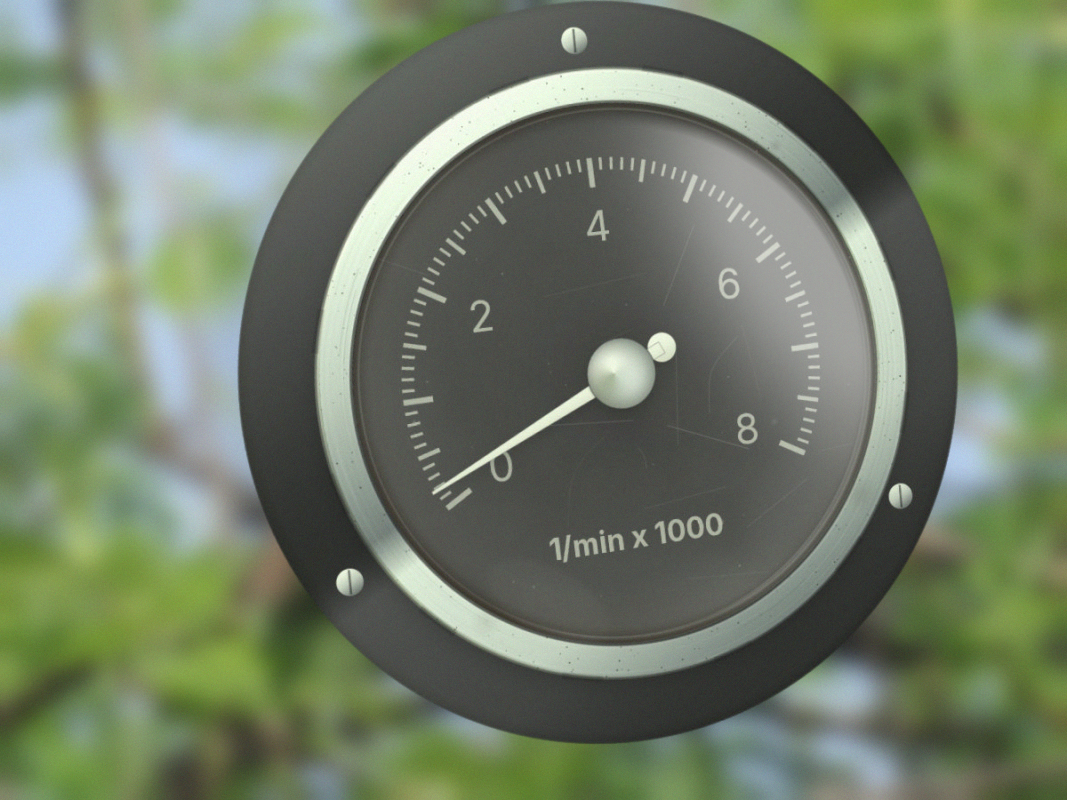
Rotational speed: 200,rpm
